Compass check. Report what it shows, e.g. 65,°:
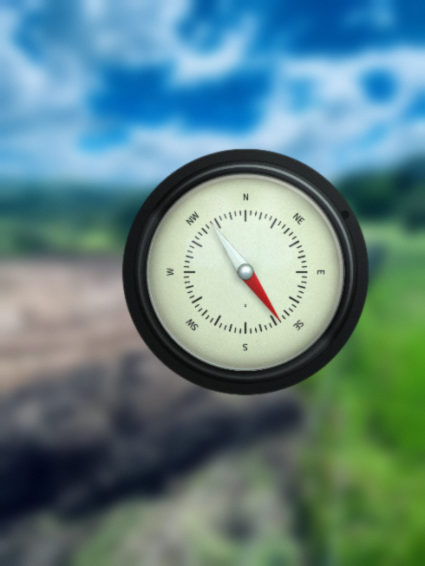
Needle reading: 145,°
